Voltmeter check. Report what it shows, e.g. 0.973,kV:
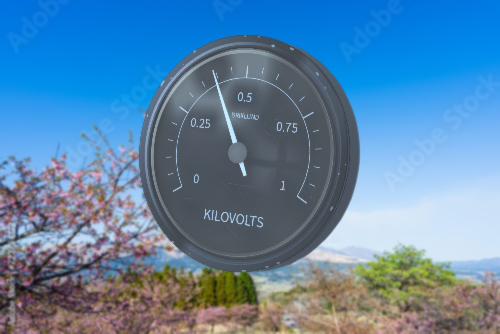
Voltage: 0.4,kV
